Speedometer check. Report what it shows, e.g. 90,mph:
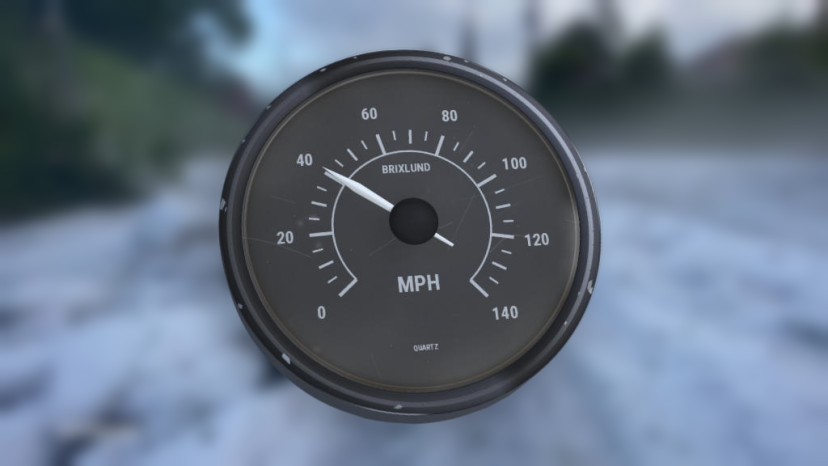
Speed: 40,mph
